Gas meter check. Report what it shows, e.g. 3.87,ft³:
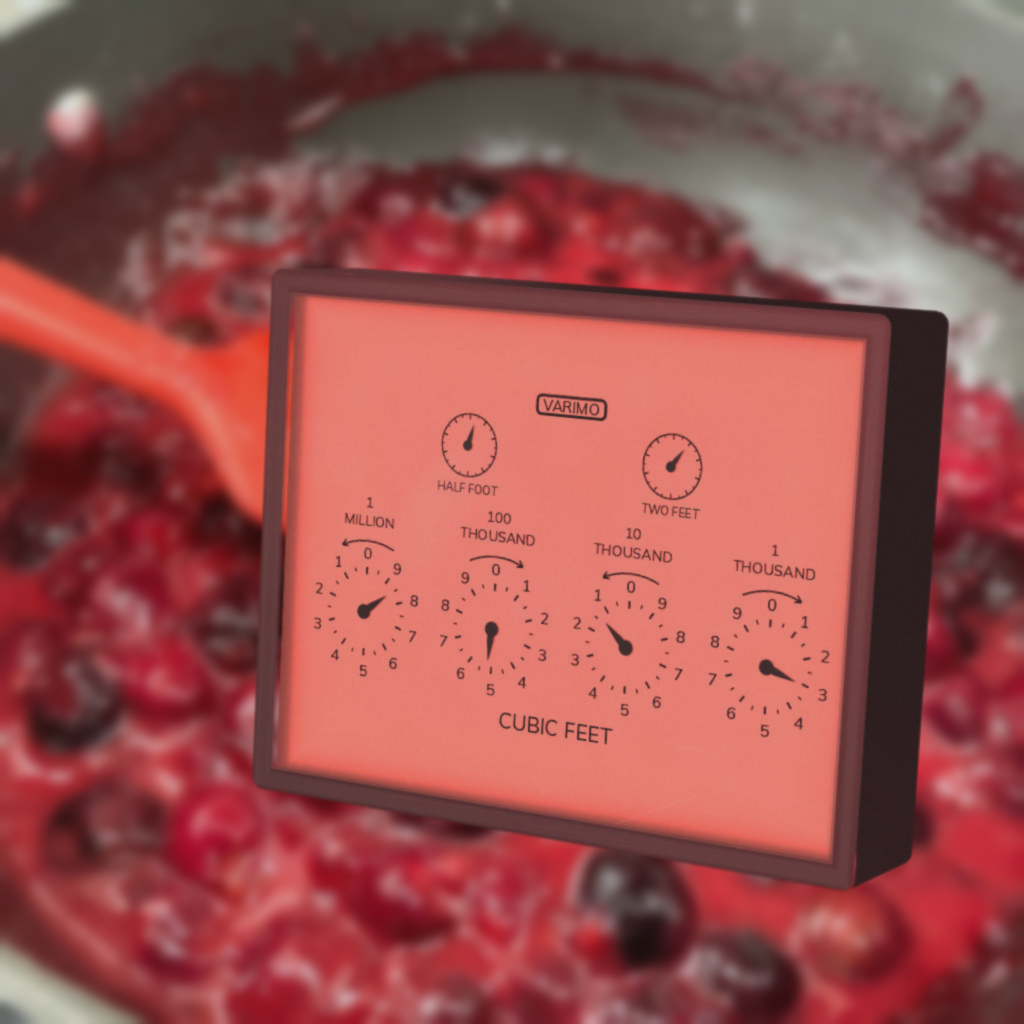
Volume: 851300,ft³
